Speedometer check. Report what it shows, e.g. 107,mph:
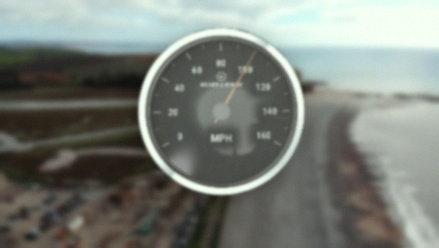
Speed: 100,mph
